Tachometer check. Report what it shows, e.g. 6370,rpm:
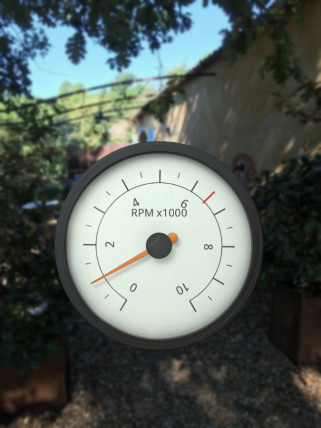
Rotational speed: 1000,rpm
